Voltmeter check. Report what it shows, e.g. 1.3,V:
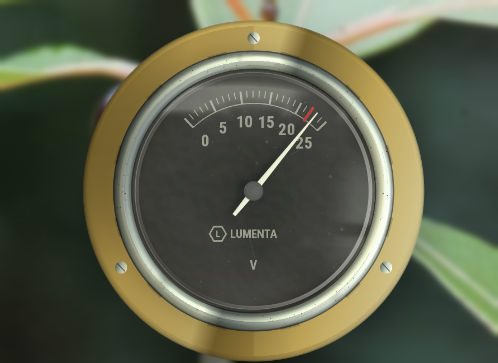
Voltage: 23,V
